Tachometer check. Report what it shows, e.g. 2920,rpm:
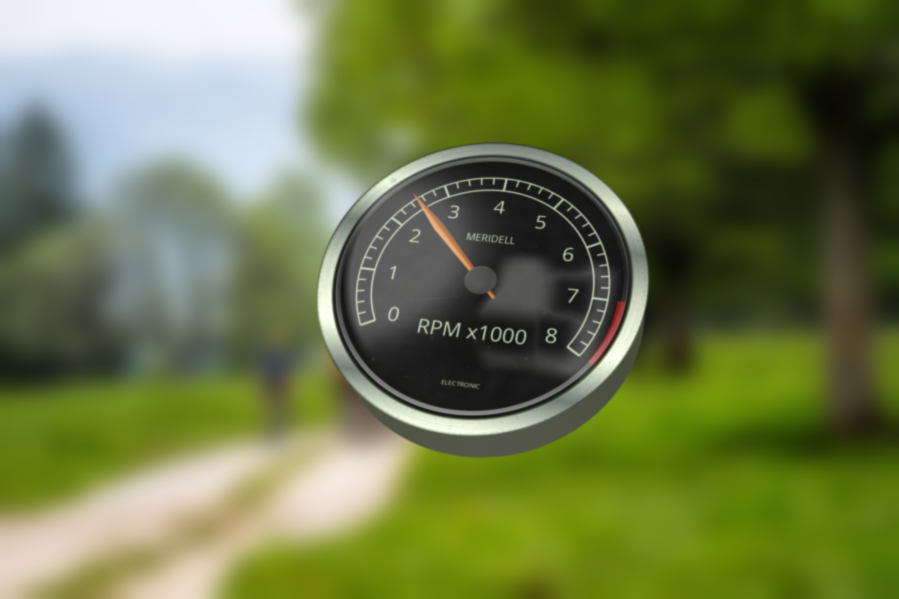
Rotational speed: 2500,rpm
